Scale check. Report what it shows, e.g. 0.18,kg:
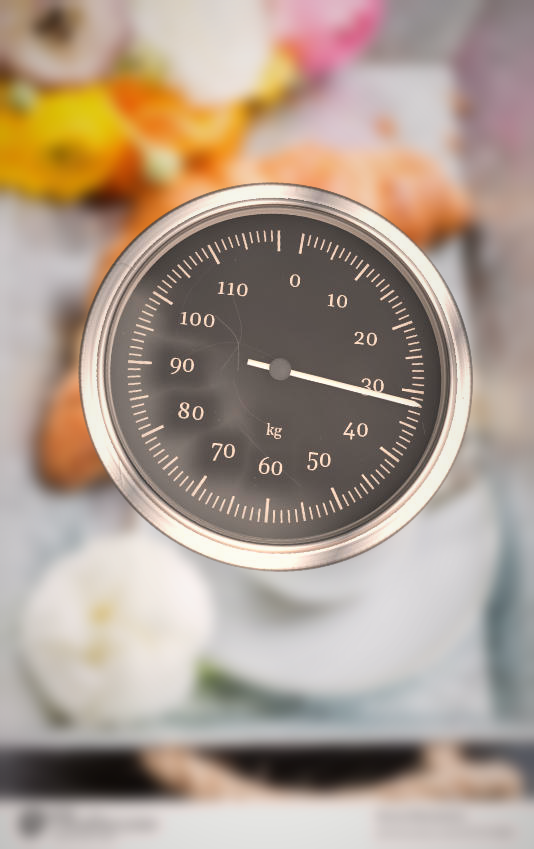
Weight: 32,kg
